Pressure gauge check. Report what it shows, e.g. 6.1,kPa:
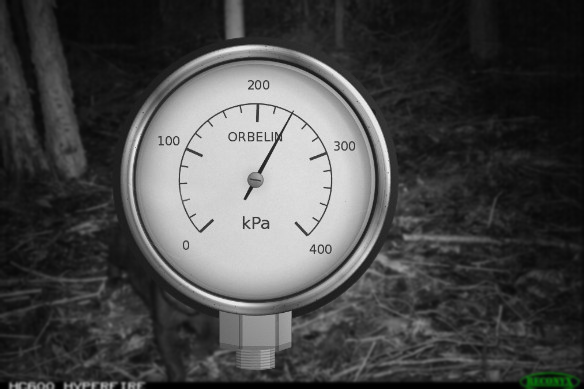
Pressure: 240,kPa
